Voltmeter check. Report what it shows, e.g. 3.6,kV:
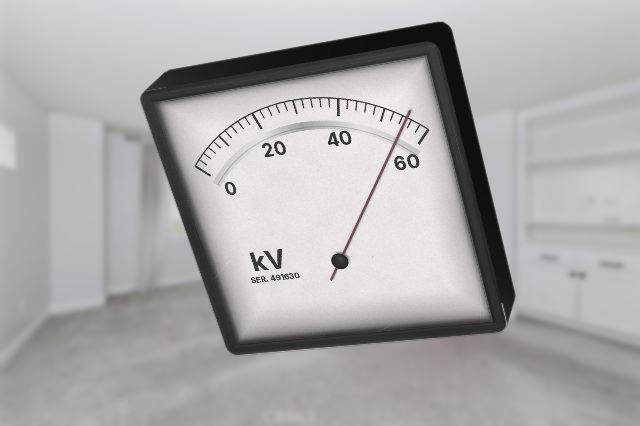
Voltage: 55,kV
